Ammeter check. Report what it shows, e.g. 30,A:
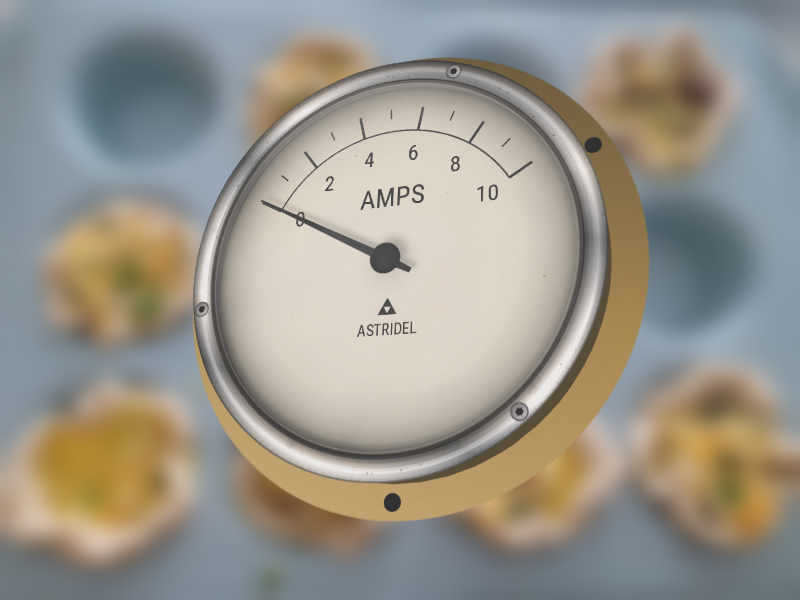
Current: 0,A
